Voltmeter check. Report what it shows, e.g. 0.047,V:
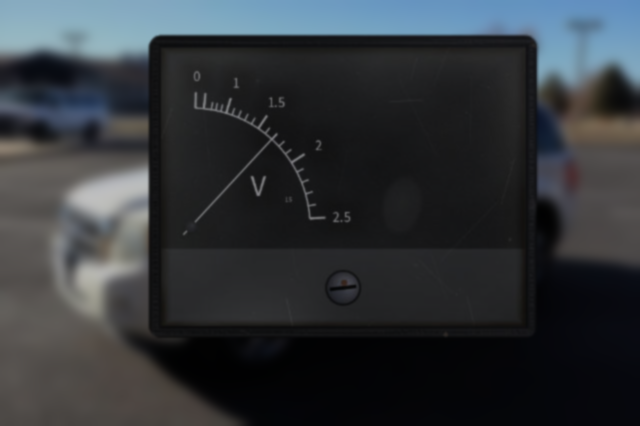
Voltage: 1.7,V
